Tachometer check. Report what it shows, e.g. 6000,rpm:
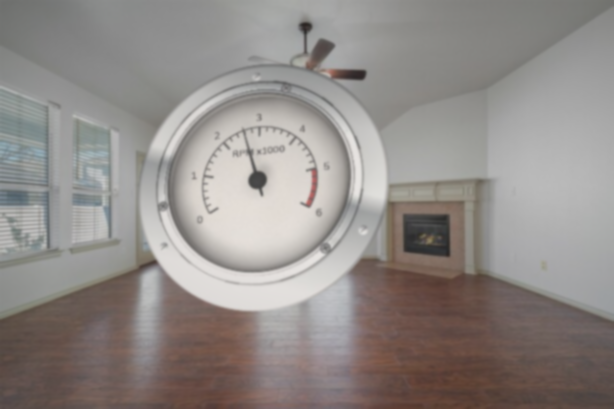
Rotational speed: 2600,rpm
